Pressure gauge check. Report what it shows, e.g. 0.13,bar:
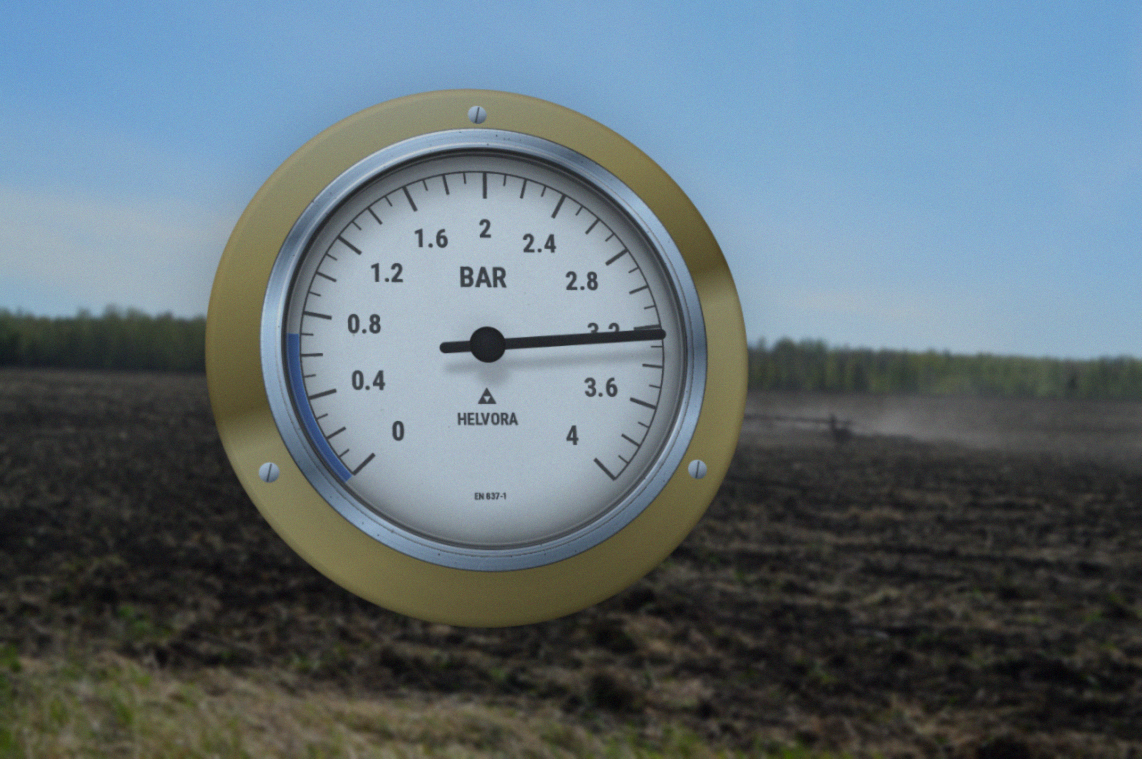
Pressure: 3.25,bar
